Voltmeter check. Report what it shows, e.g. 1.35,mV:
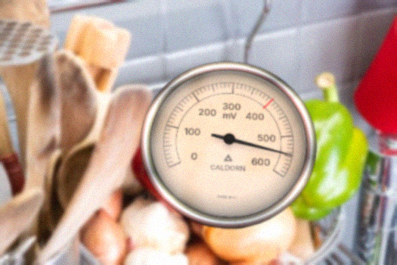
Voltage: 550,mV
